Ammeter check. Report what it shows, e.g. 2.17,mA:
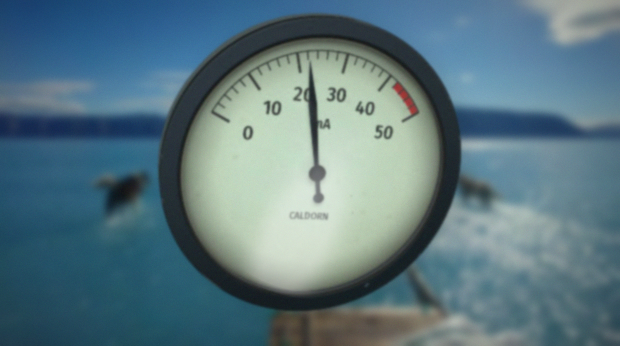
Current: 22,mA
